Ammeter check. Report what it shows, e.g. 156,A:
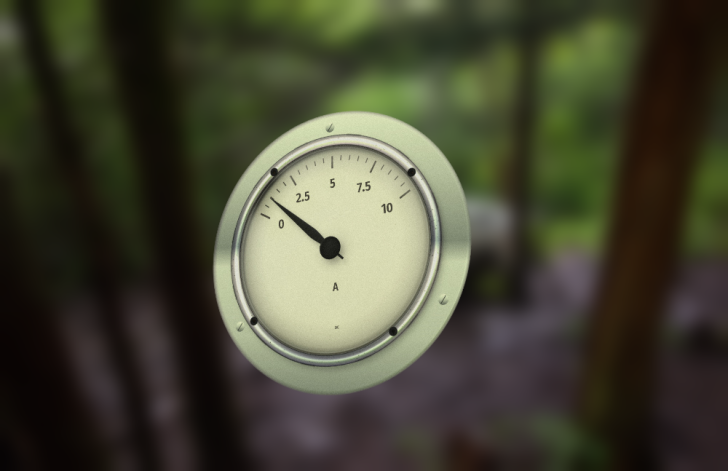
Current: 1,A
